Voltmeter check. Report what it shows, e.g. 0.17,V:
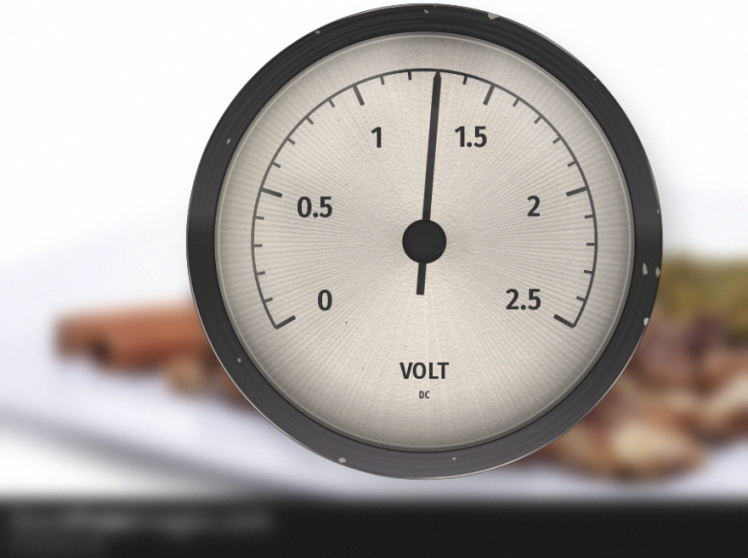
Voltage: 1.3,V
